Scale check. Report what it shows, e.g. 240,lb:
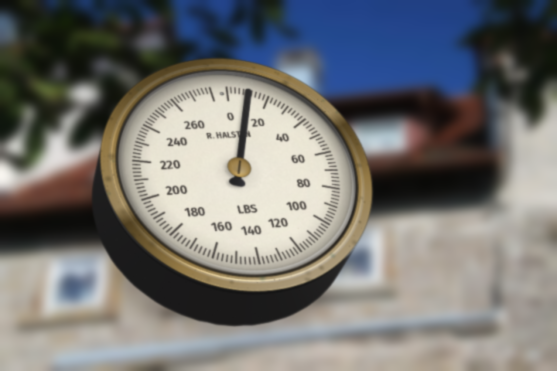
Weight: 10,lb
